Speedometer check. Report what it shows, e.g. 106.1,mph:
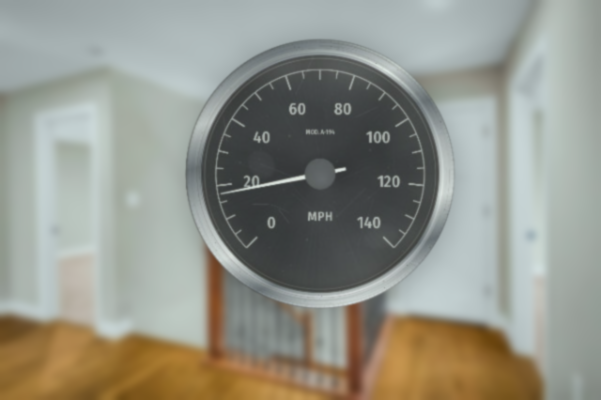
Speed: 17.5,mph
